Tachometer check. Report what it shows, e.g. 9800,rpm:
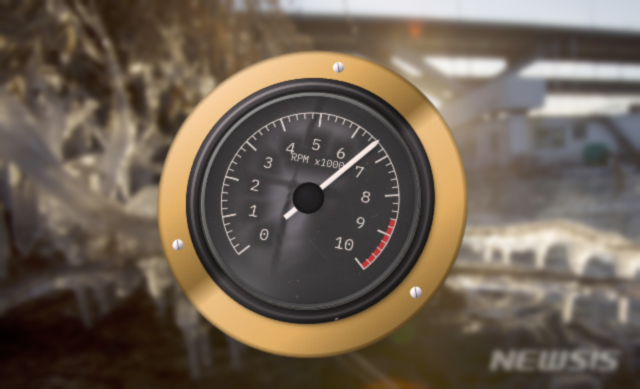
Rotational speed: 6600,rpm
